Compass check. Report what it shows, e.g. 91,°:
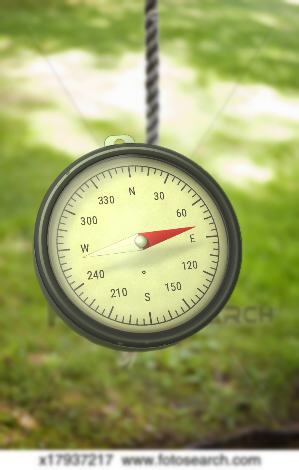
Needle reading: 80,°
